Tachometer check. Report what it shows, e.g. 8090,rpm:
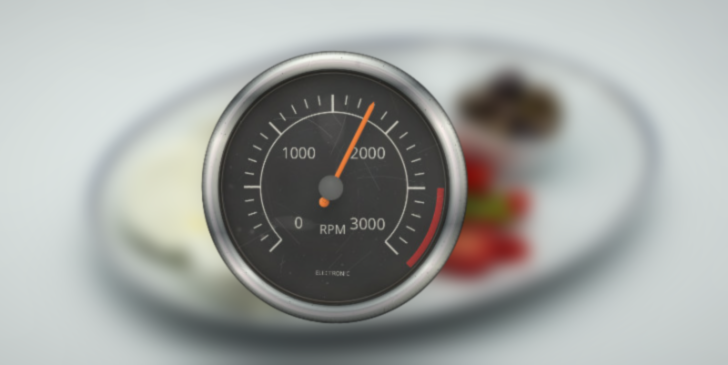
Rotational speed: 1800,rpm
